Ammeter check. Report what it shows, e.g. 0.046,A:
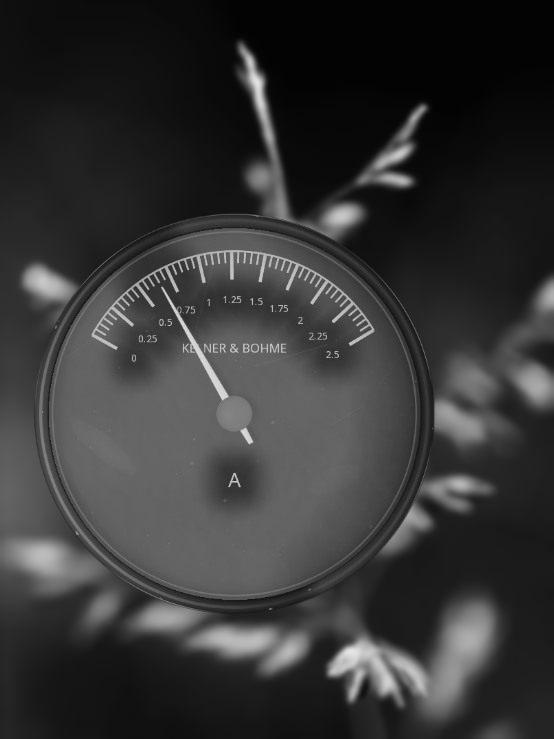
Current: 0.65,A
